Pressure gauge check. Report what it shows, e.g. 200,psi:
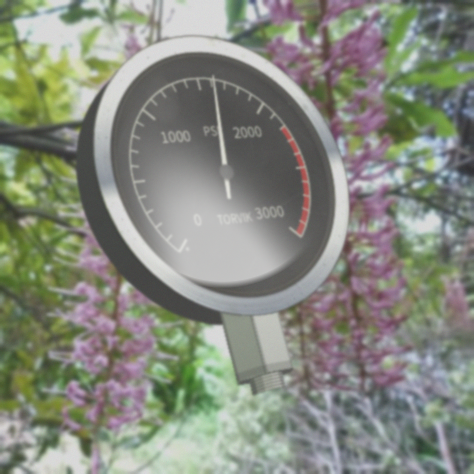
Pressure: 1600,psi
